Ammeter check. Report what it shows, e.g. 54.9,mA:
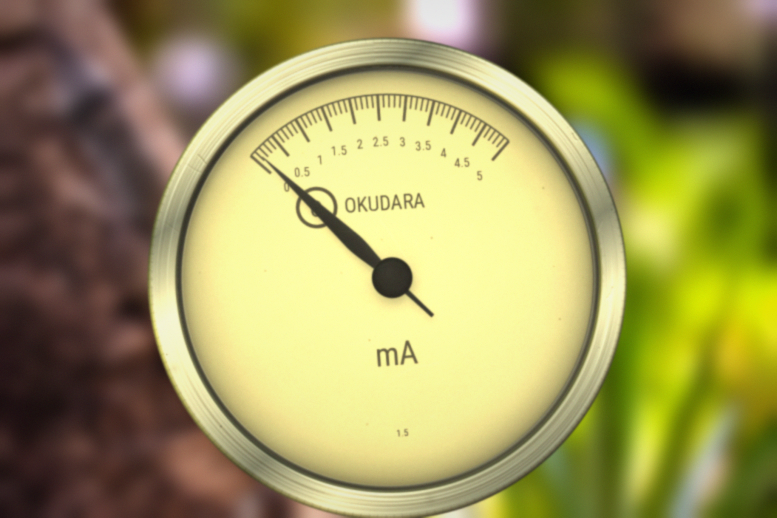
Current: 0.1,mA
